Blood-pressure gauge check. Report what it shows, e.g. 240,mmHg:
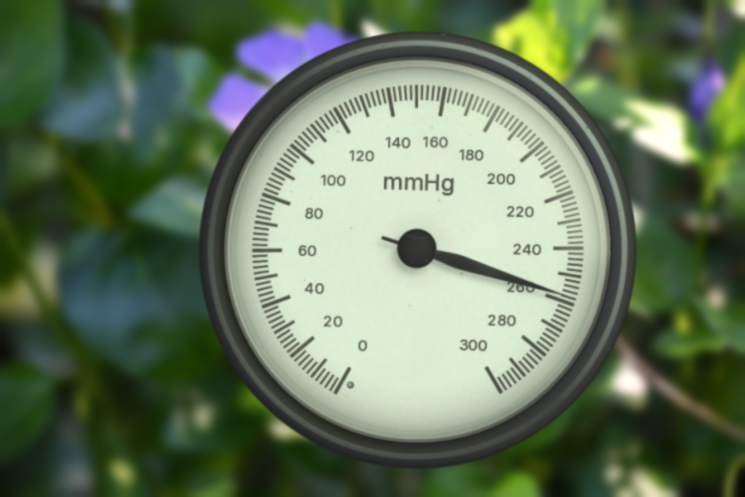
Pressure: 258,mmHg
